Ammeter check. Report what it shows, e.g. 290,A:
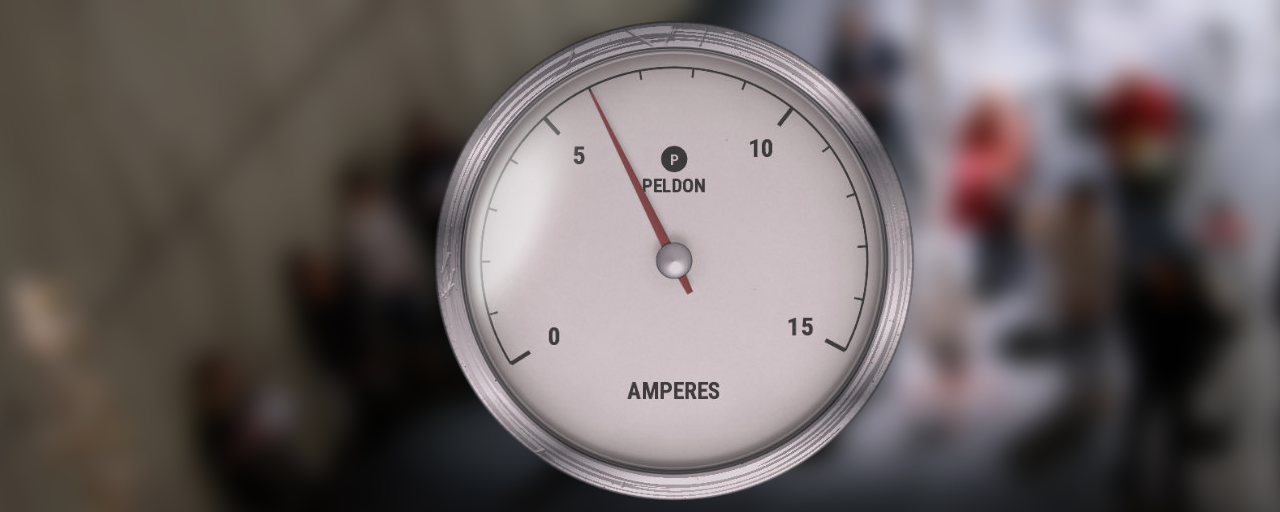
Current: 6,A
